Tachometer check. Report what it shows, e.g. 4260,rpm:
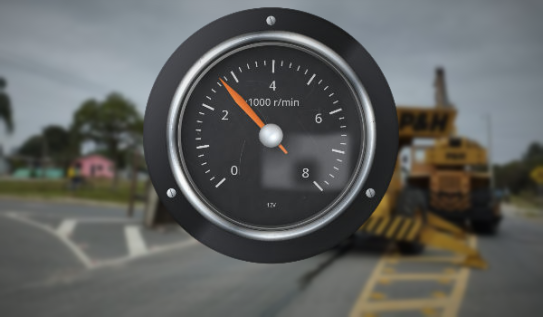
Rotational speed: 2700,rpm
